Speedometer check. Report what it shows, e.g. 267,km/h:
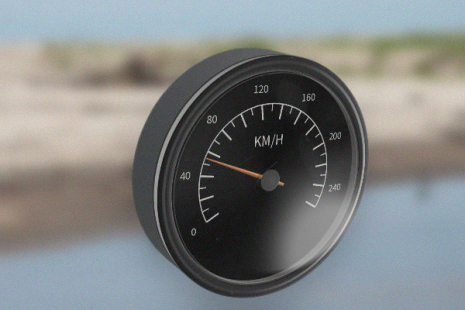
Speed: 55,km/h
